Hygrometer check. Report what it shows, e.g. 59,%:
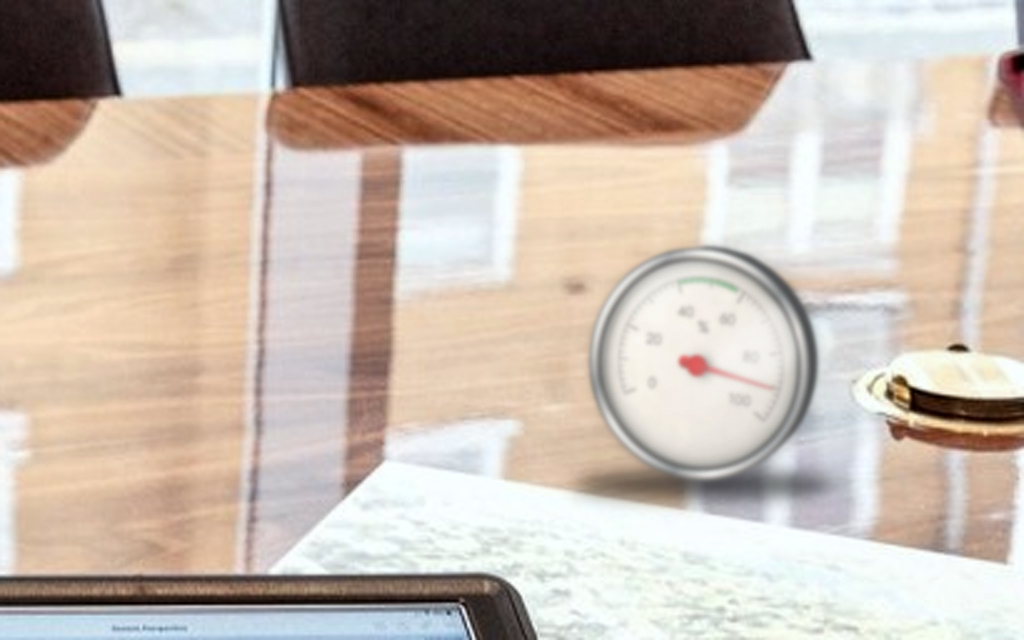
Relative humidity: 90,%
